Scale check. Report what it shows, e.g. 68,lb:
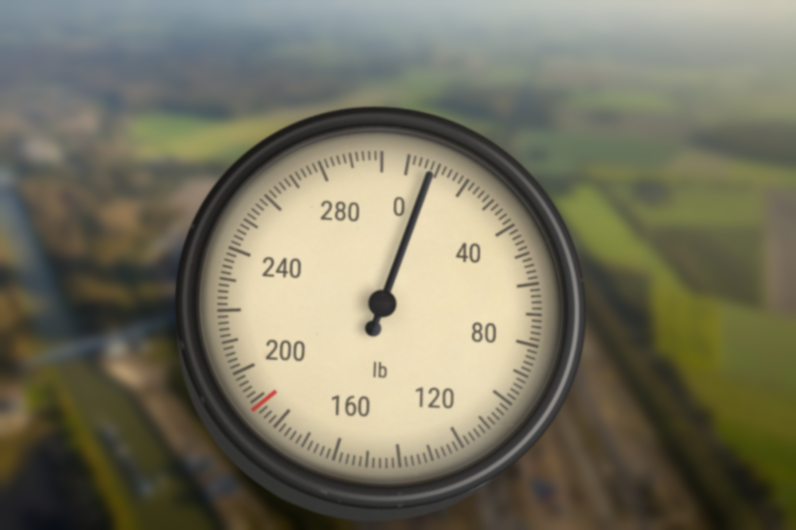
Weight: 8,lb
